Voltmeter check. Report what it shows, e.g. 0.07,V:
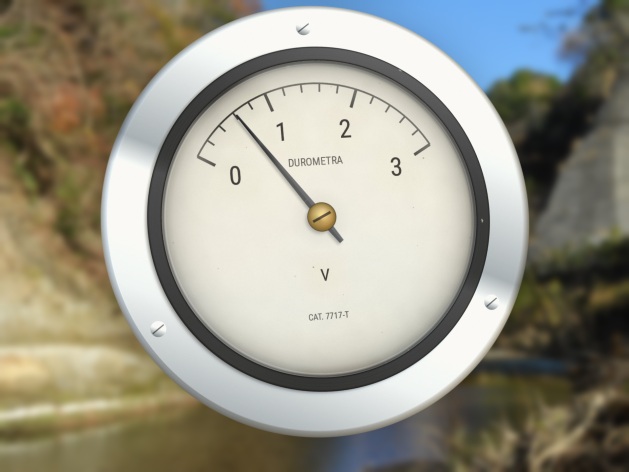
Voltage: 0.6,V
